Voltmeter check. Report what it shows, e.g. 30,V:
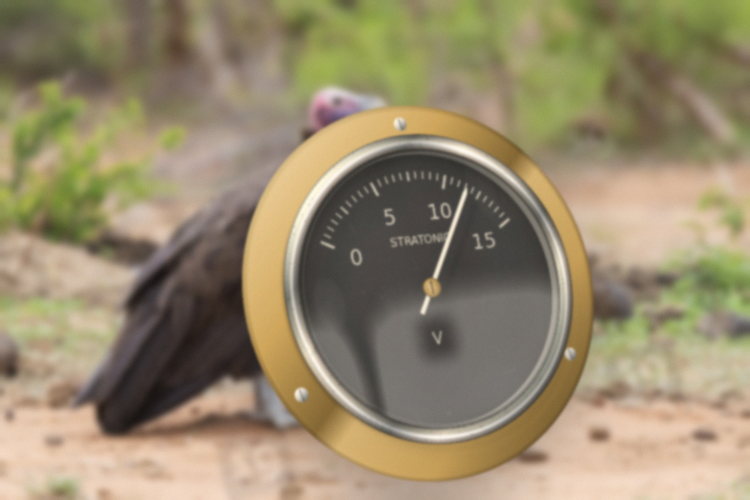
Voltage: 11.5,V
